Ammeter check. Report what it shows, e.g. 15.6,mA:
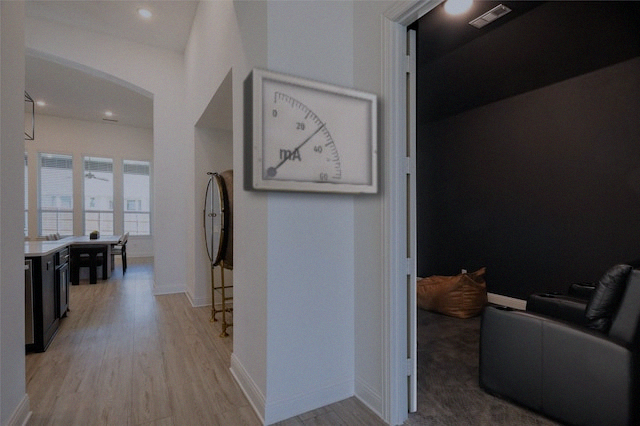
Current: 30,mA
